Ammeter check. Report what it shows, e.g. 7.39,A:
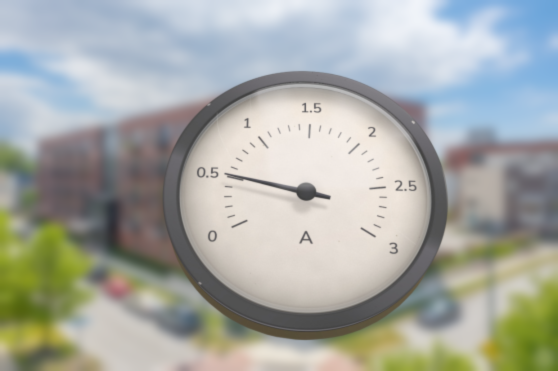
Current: 0.5,A
